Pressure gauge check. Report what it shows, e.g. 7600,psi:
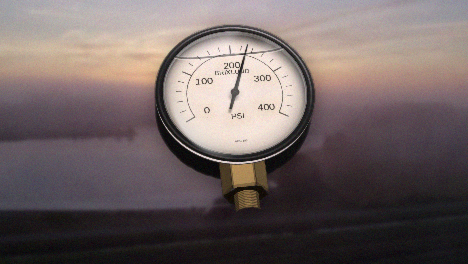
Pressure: 230,psi
